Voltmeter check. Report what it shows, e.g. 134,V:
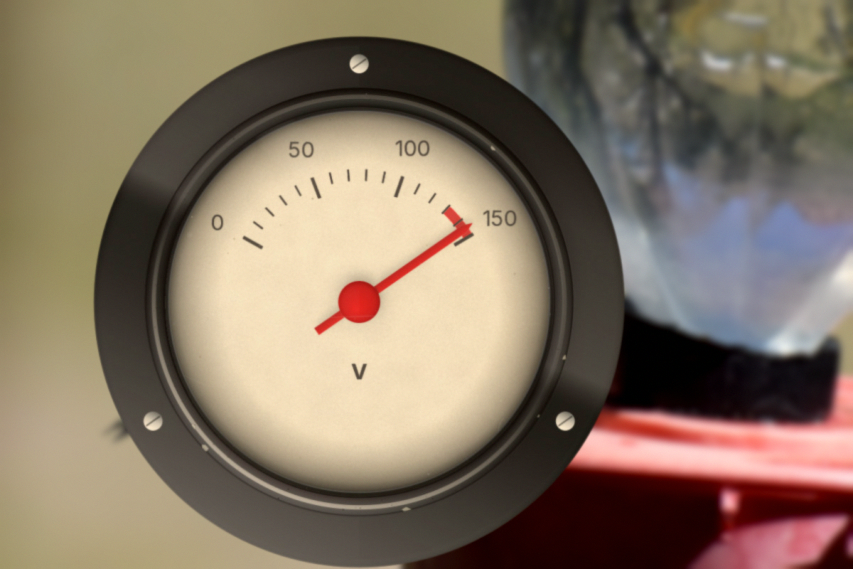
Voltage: 145,V
